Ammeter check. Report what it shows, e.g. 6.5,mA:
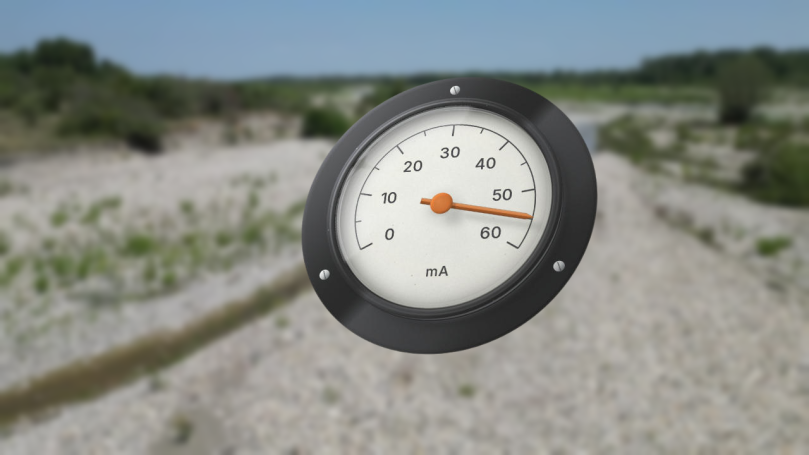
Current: 55,mA
